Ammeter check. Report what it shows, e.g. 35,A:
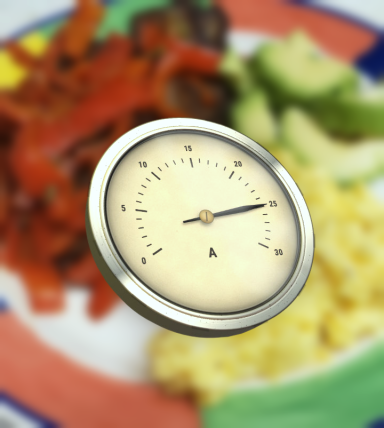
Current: 25,A
